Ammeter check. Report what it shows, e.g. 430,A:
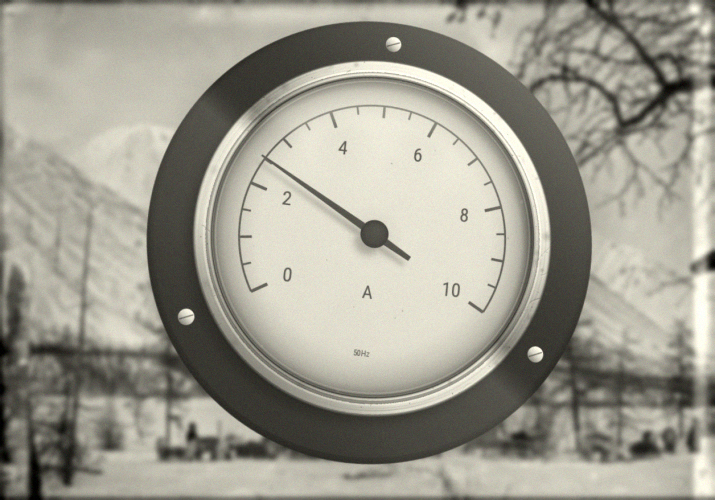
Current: 2.5,A
